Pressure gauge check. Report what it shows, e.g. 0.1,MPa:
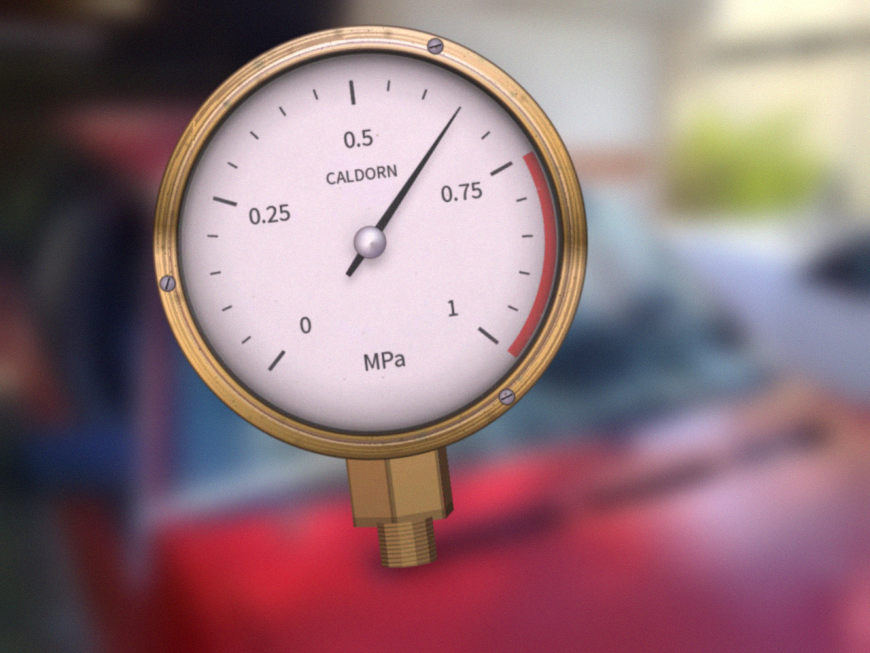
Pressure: 0.65,MPa
